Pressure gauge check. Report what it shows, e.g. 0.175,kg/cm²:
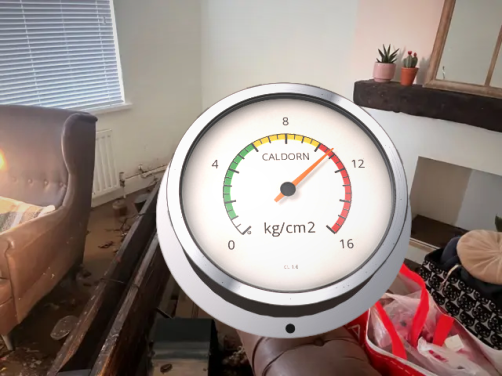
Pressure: 10.75,kg/cm²
